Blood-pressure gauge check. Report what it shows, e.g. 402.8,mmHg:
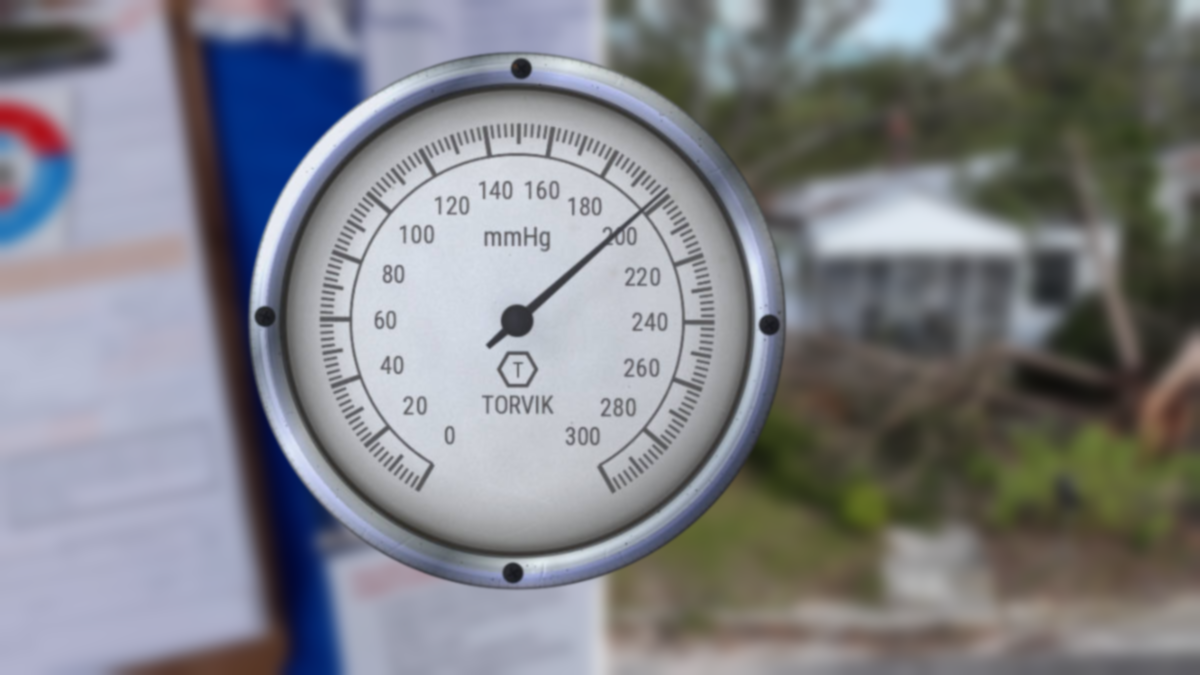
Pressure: 198,mmHg
